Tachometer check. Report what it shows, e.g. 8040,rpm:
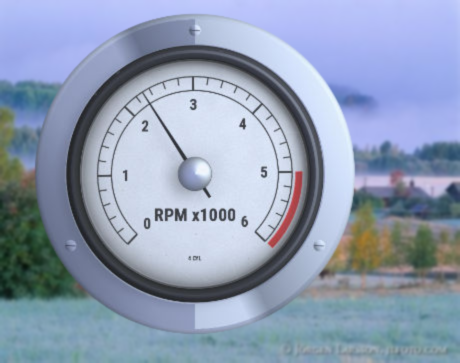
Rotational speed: 2300,rpm
